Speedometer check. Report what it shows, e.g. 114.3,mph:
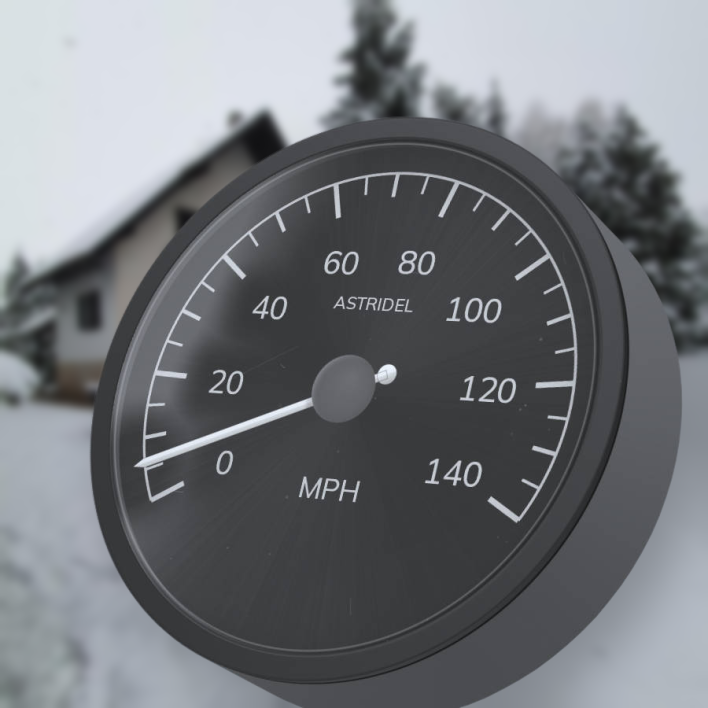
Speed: 5,mph
